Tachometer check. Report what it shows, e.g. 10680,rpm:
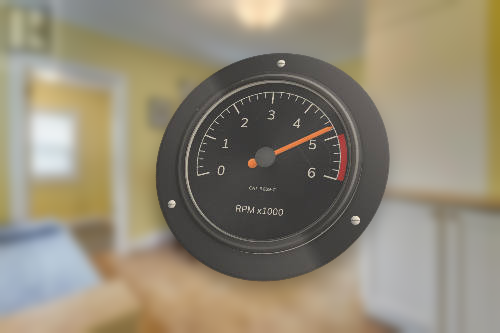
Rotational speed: 4800,rpm
